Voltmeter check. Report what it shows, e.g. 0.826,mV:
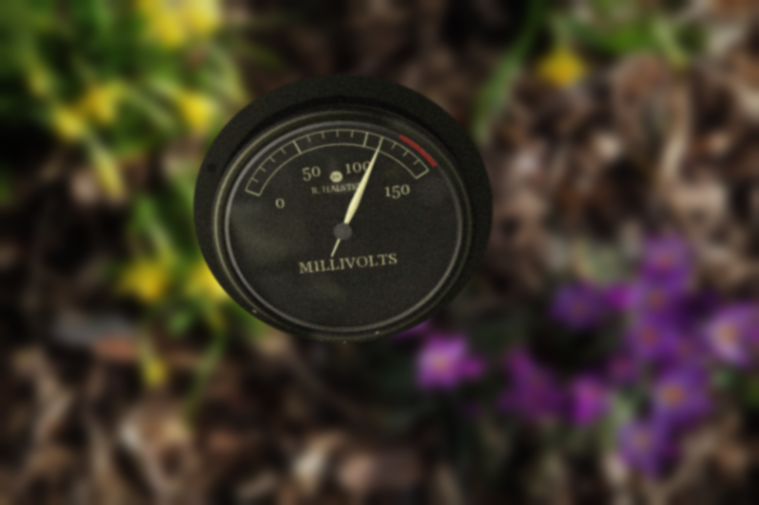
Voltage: 110,mV
